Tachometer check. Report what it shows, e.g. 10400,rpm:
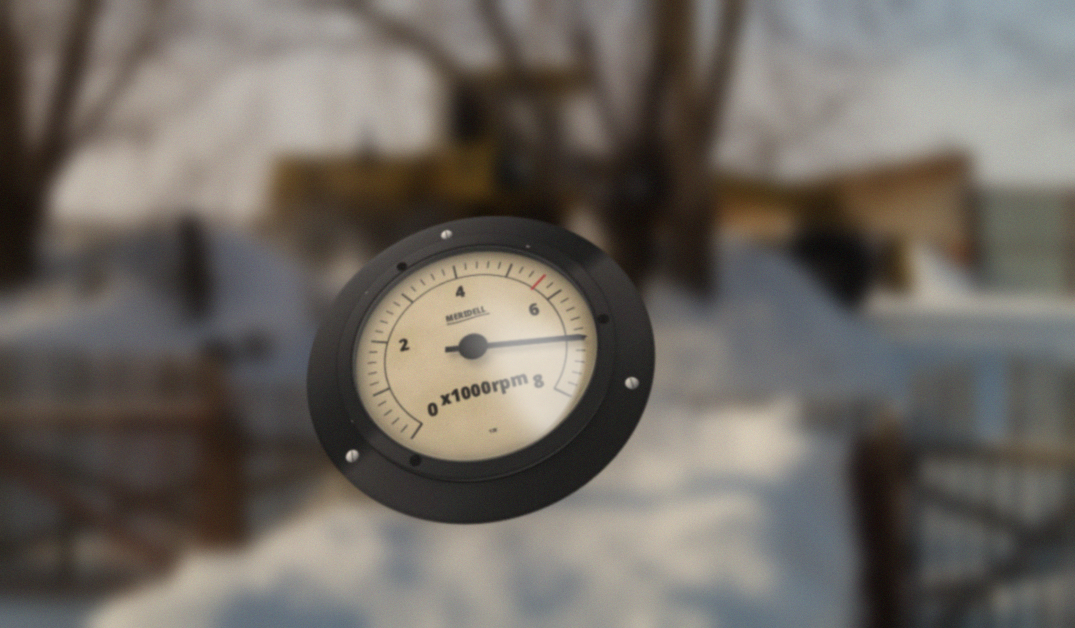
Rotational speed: 7000,rpm
